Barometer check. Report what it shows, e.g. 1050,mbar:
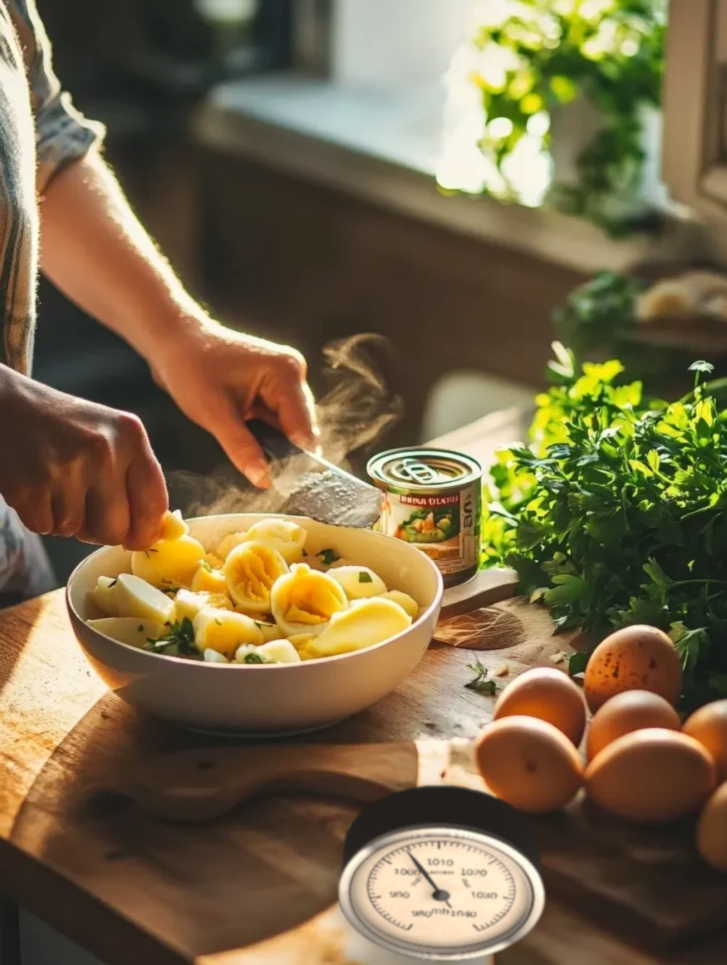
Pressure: 1005,mbar
